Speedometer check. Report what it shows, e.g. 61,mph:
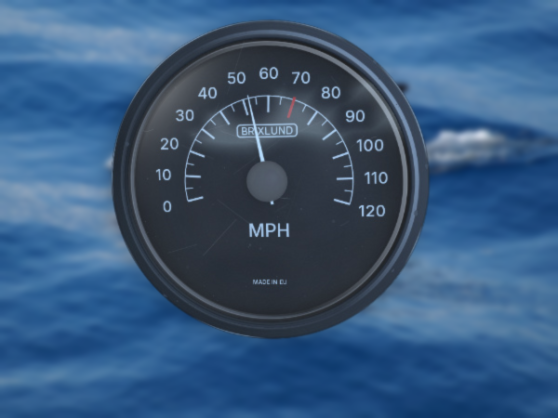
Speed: 52.5,mph
